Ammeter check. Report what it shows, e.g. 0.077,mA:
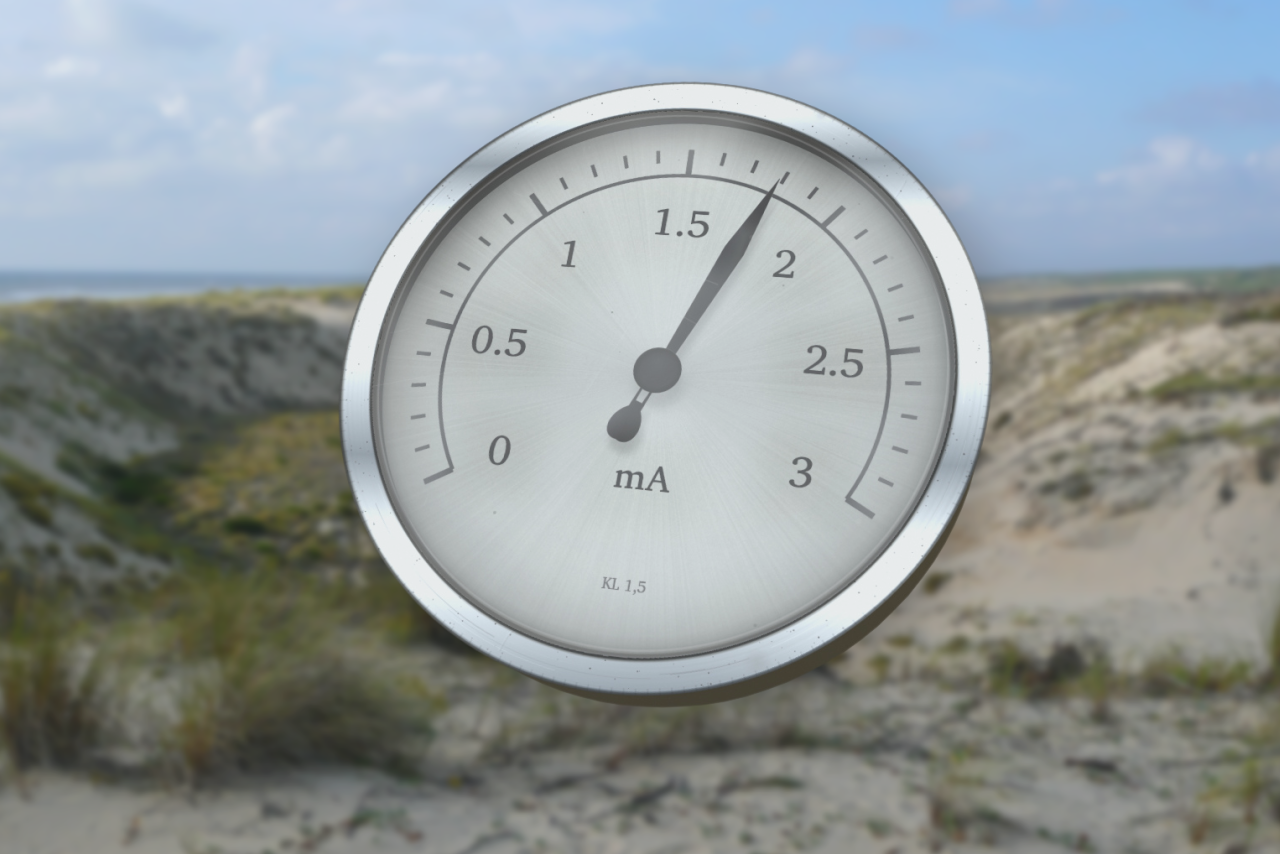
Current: 1.8,mA
